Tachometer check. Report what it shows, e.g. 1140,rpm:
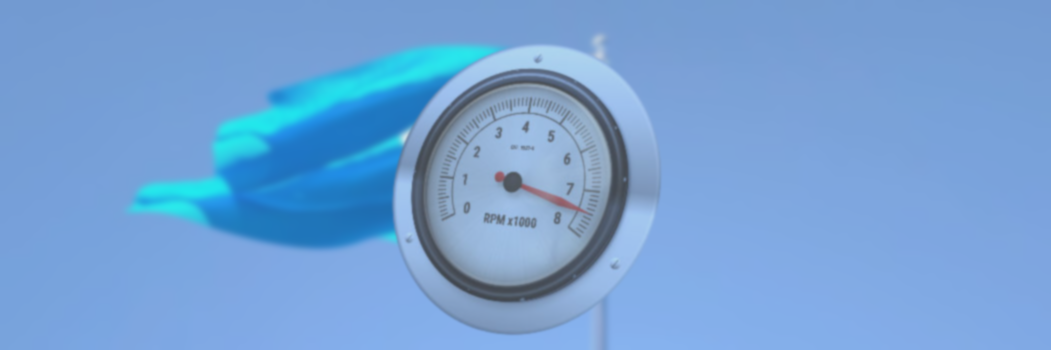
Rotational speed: 7500,rpm
